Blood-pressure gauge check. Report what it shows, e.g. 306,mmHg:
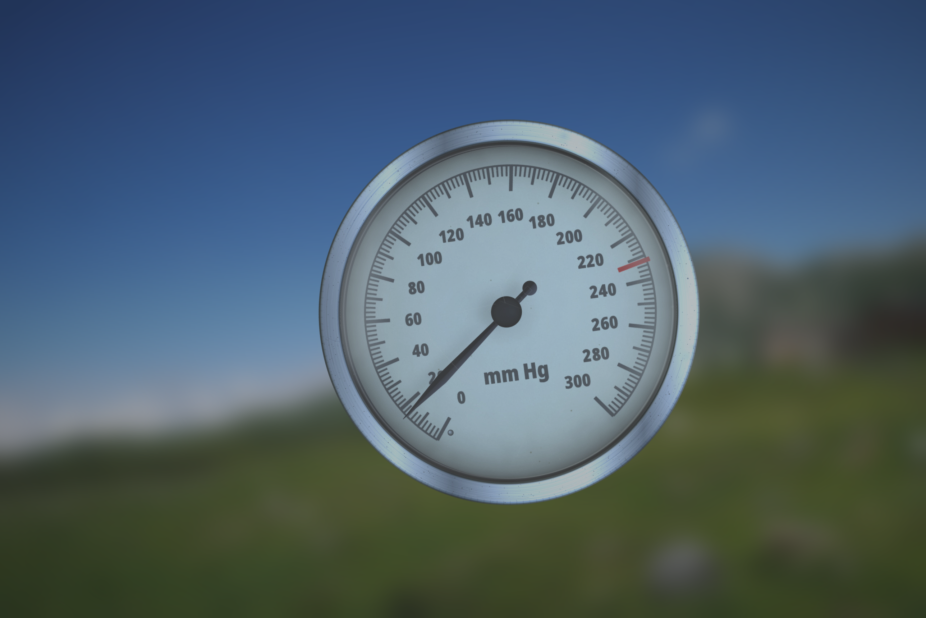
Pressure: 16,mmHg
